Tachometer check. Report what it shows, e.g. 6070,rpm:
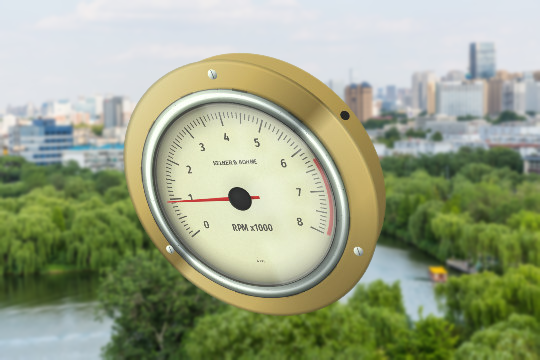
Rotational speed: 1000,rpm
